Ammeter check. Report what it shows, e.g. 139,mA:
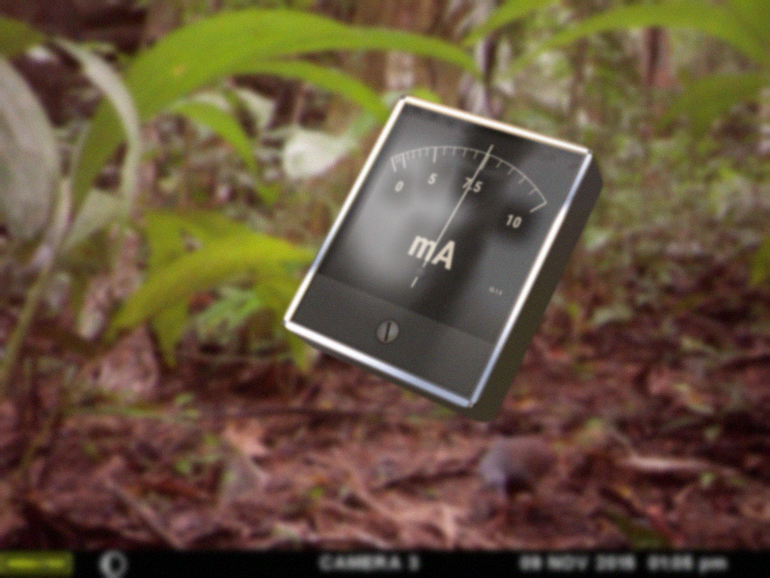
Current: 7.5,mA
